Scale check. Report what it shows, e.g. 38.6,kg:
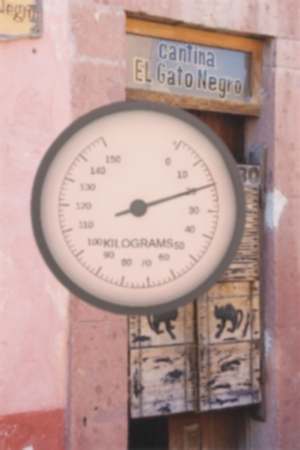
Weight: 20,kg
